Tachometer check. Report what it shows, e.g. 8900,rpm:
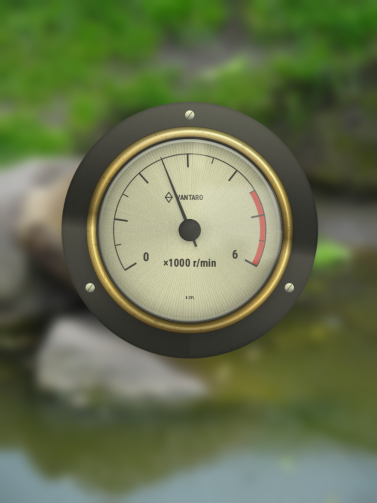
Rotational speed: 2500,rpm
